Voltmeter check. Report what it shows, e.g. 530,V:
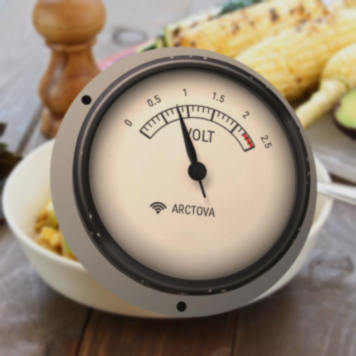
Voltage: 0.8,V
